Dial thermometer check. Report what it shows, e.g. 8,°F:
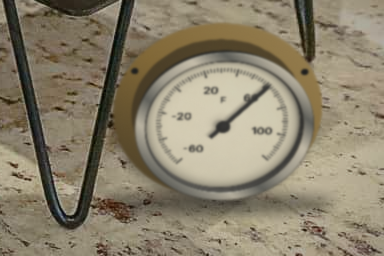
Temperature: 60,°F
